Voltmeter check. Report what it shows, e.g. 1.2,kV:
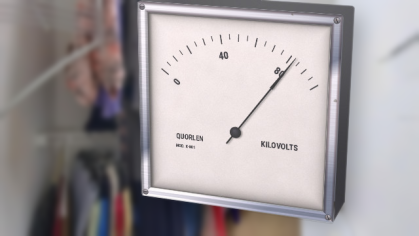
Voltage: 82.5,kV
